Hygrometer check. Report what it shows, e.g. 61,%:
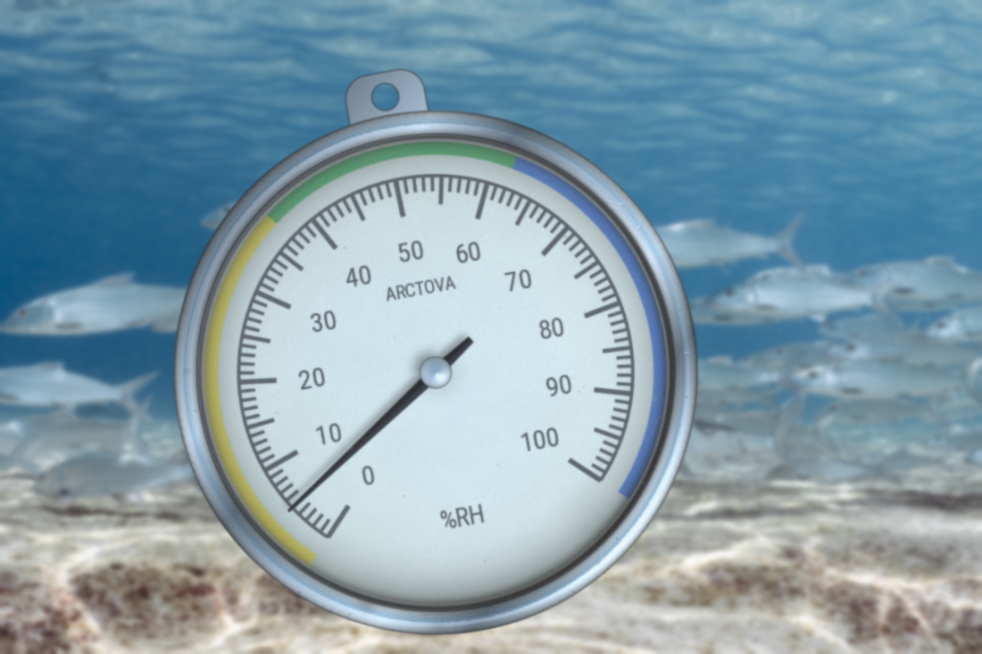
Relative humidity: 5,%
